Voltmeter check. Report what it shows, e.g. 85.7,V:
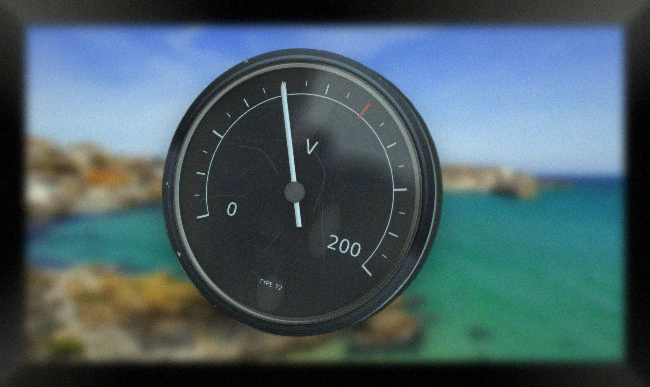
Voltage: 80,V
